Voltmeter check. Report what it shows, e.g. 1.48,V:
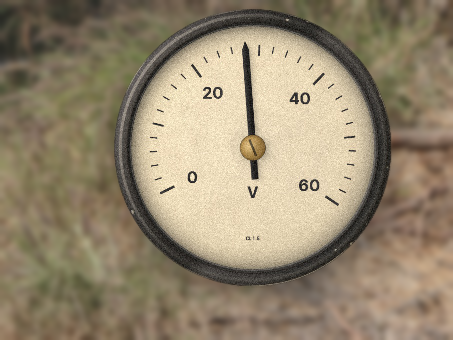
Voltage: 28,V
